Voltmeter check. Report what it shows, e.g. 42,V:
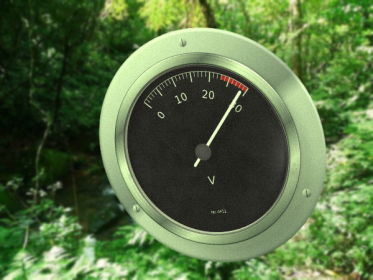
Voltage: 29,V
